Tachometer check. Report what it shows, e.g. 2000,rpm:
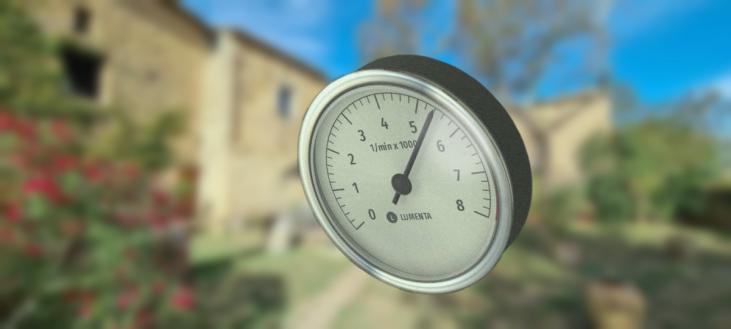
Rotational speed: 5400,rpm
